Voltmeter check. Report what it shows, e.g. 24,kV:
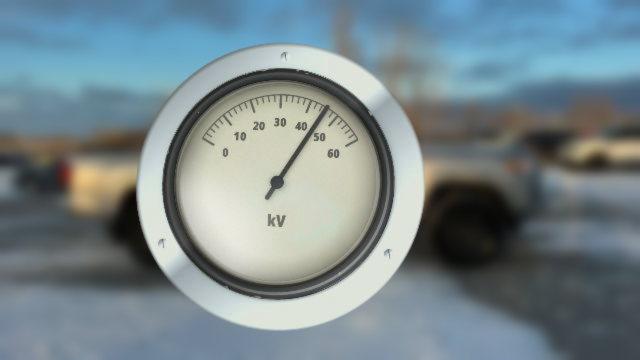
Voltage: 46,kV
